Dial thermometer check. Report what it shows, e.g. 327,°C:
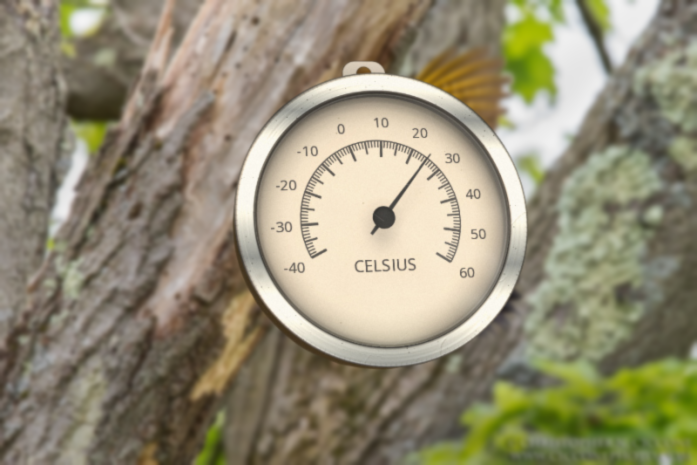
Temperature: 25,°C
